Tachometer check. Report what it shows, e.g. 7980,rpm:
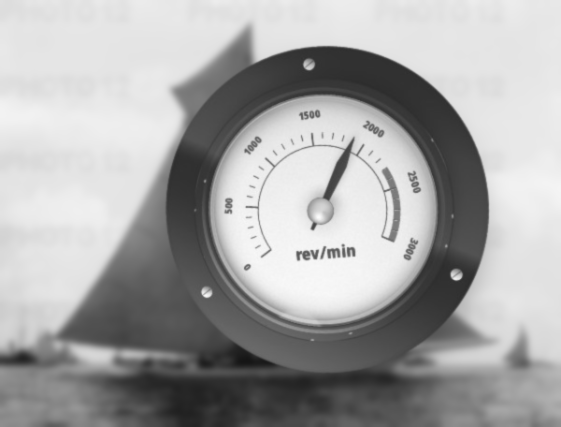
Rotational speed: 1900,rpm
